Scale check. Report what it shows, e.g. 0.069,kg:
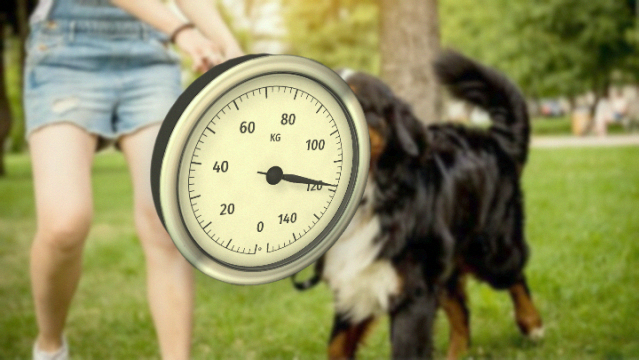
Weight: 118,kg
